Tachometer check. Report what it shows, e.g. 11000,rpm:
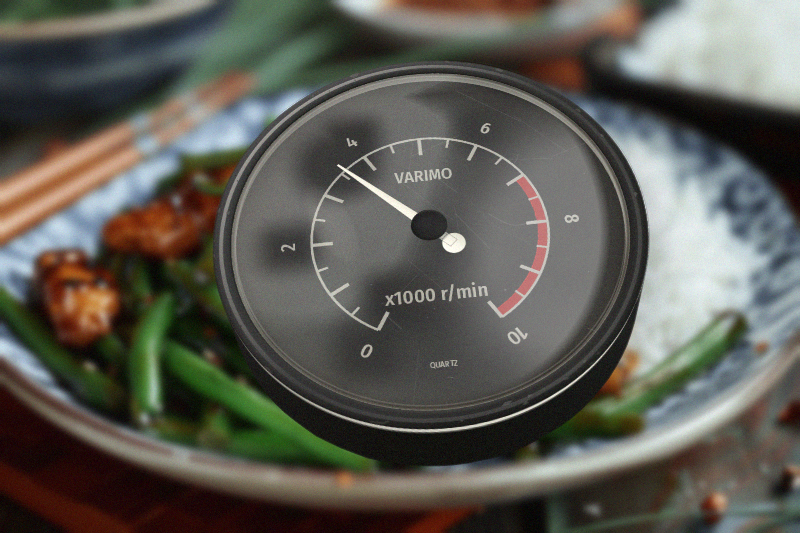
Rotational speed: 3500,rpm
